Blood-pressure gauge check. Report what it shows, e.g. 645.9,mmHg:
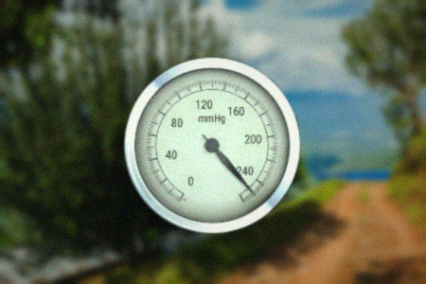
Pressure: 250,mmHg
